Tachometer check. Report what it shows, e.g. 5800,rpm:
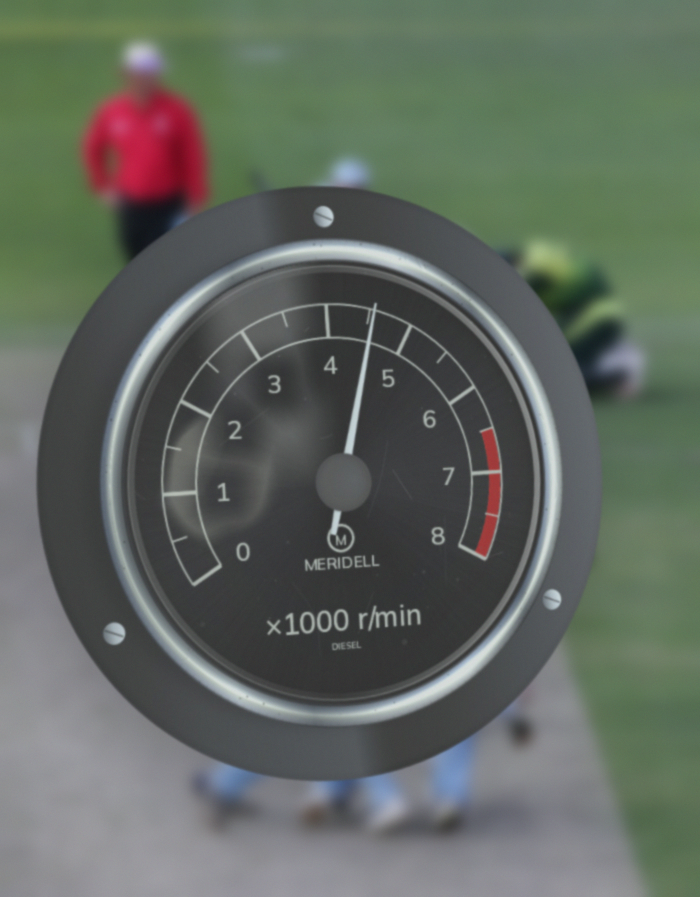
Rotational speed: 4500,rpm
